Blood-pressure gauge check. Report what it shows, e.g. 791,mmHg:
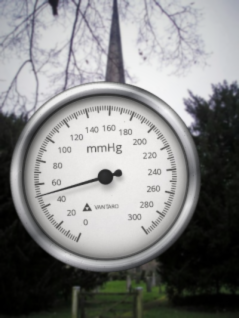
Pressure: 50,mmHg
